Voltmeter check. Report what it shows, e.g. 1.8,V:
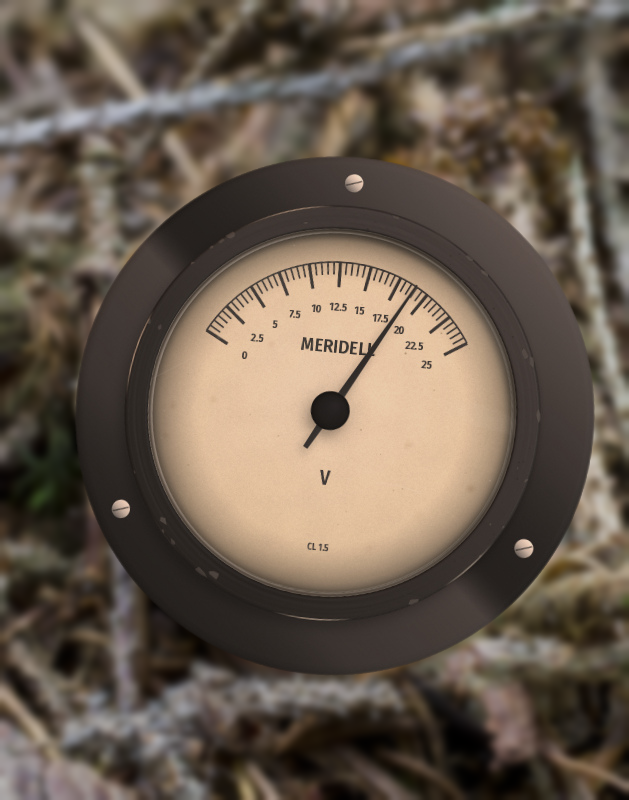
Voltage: 19,V
